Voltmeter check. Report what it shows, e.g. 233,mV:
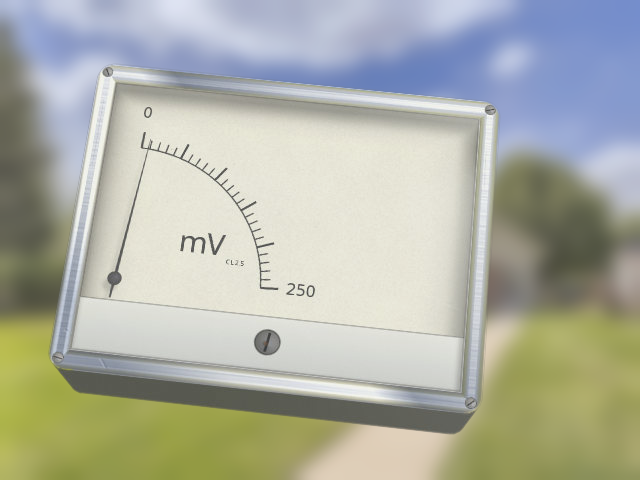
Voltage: 10,mV
